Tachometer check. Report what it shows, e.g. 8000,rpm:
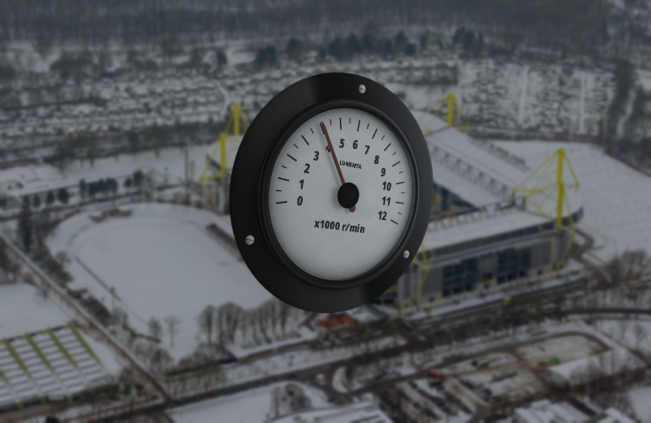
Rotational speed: 4000,rpm
